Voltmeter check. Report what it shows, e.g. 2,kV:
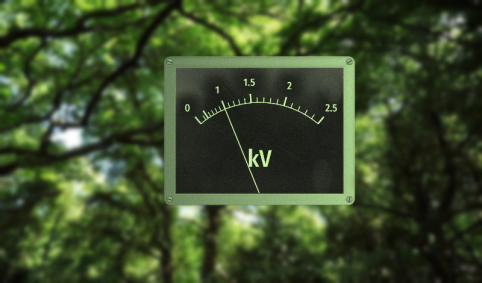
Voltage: 1,kV
